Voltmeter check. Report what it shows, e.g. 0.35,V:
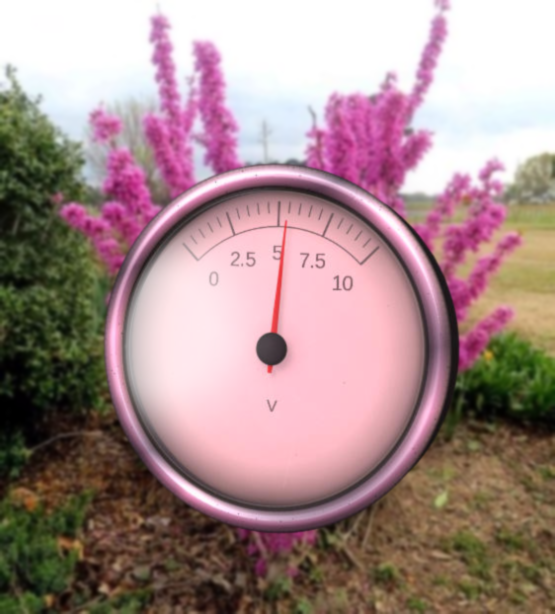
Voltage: 5.5,V
